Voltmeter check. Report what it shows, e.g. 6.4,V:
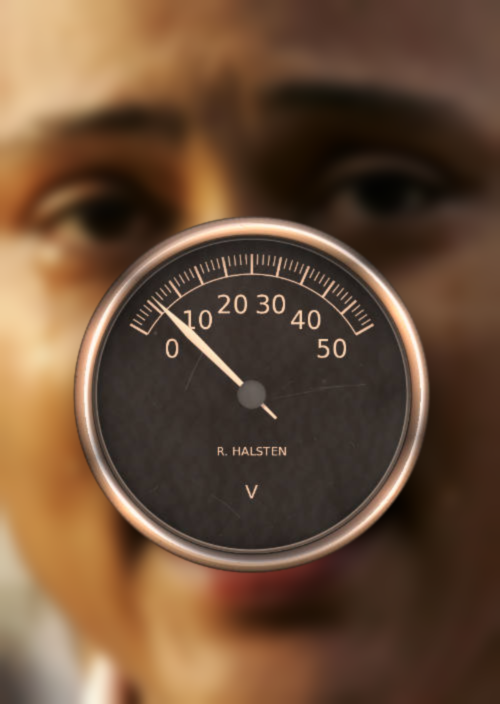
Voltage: 6,V
